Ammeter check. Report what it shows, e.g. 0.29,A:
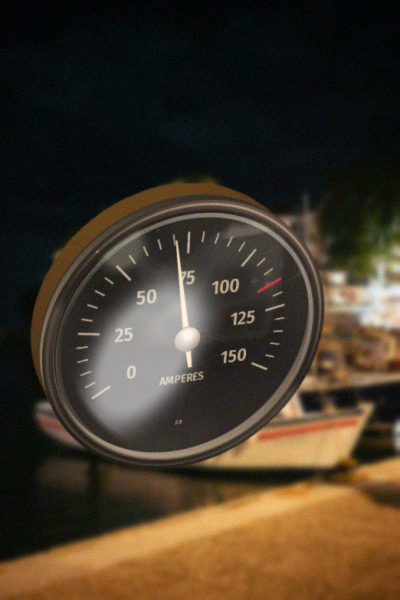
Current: 70,A
